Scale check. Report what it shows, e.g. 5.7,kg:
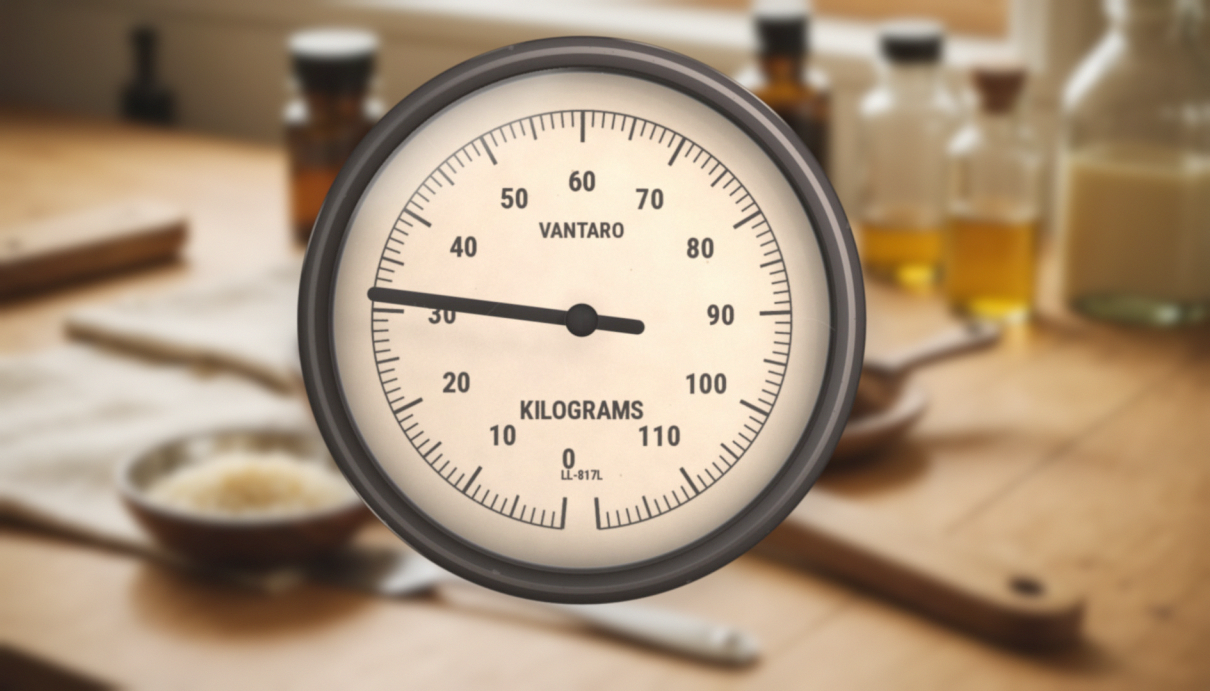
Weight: 31.5,kg
